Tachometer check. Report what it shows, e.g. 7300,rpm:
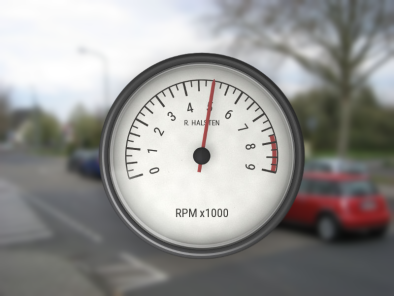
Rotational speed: 5000,rpm
